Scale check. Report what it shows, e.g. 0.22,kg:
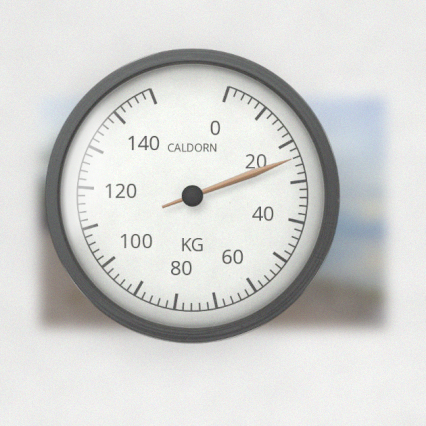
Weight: 24,kg
